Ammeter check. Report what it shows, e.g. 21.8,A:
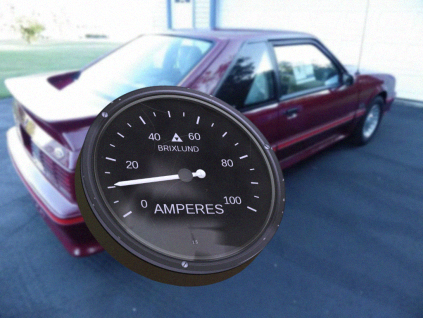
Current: 10,A
